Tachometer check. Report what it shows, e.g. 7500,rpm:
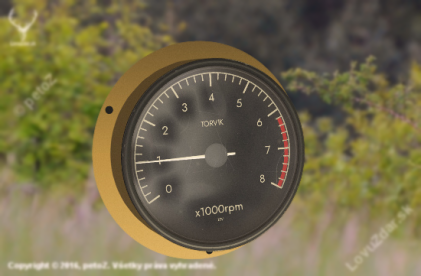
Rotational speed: 1000,rpm
